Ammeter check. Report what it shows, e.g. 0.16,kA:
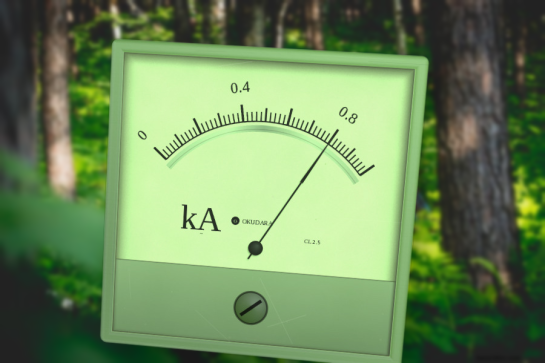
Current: 0.8,kA
